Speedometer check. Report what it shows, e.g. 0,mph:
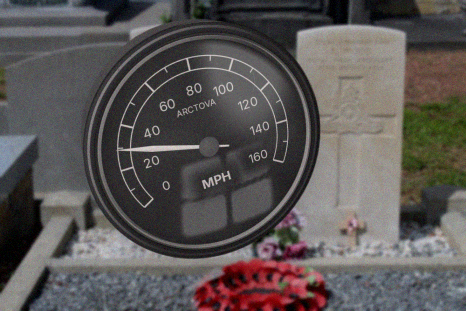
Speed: 30,mph
